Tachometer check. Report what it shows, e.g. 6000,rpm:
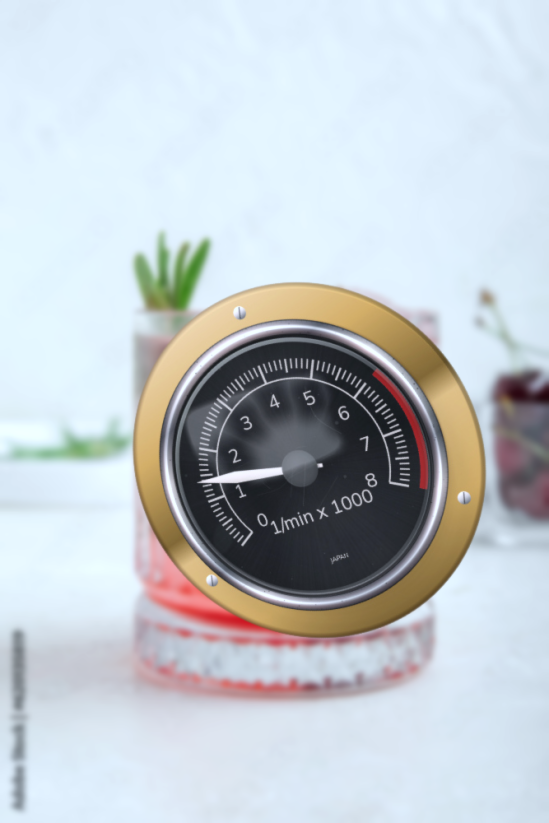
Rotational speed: 1400,rpm
